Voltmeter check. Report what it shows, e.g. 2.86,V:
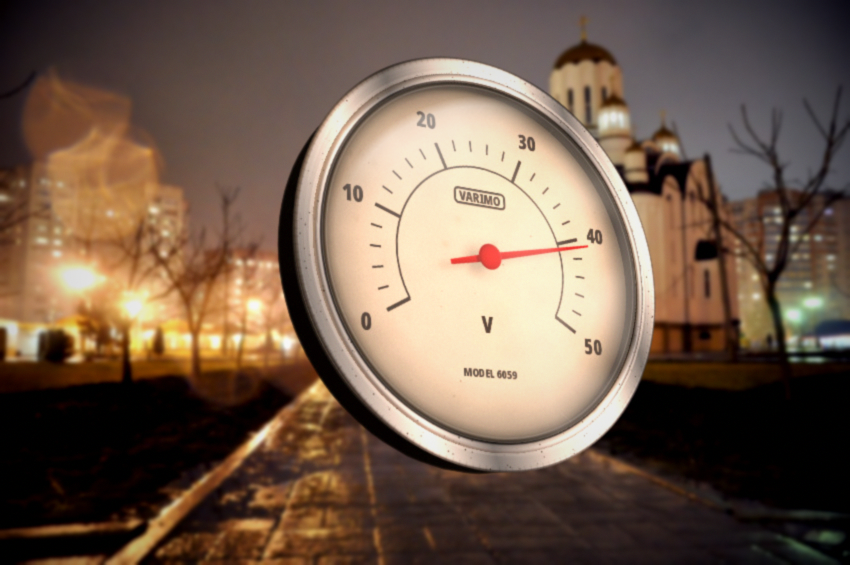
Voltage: 41,V
